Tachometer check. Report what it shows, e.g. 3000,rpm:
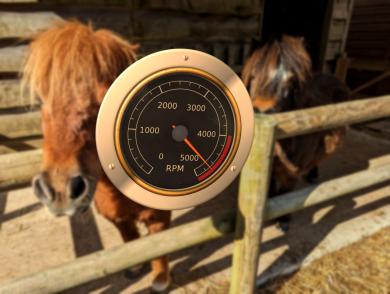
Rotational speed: 4700,rpm
